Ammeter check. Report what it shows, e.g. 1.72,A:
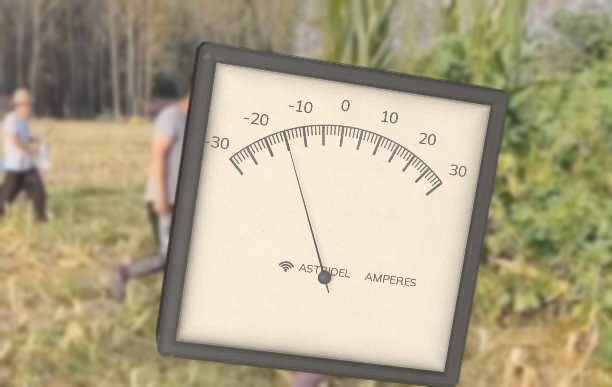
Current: -15,A
